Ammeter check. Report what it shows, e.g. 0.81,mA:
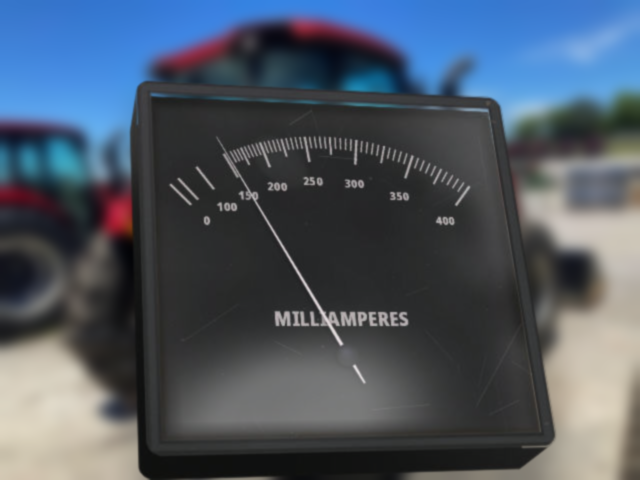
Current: 150,mA
